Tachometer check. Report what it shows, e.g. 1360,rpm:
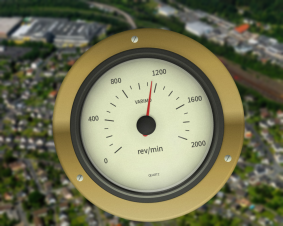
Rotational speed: 1150,rpm
